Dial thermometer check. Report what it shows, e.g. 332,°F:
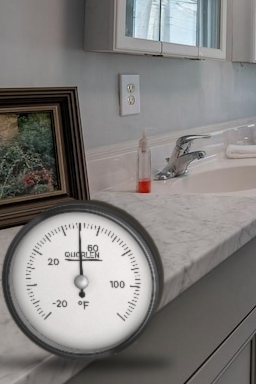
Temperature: 50,°F
